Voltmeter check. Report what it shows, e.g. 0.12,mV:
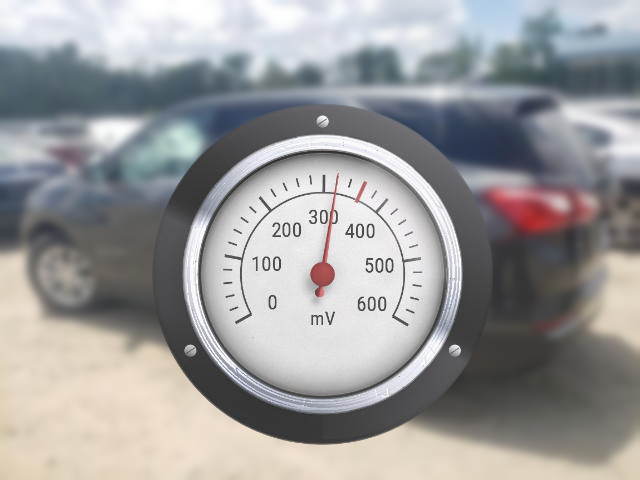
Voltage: 320,mV
